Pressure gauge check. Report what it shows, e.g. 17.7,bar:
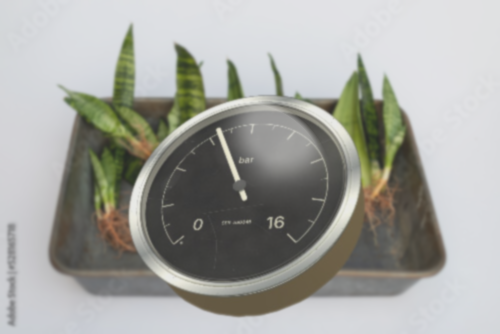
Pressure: 6.5,bar
